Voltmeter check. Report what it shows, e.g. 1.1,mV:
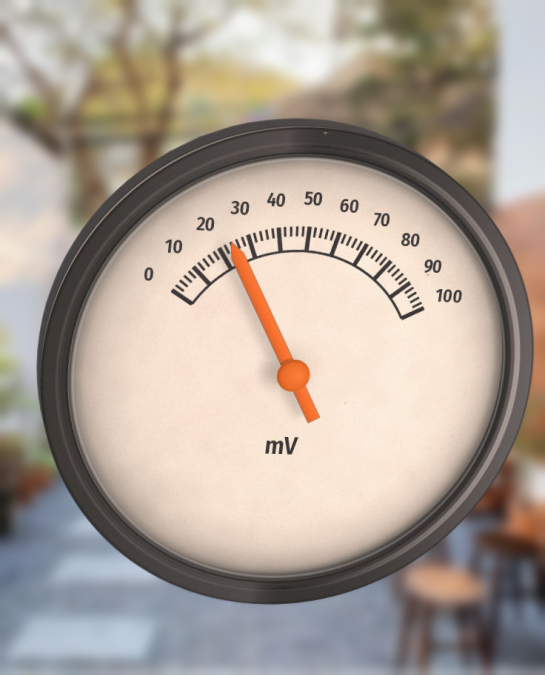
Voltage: 24,mV
